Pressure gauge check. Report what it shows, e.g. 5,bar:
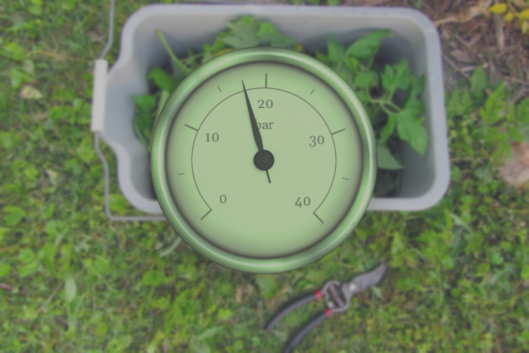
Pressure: 17.5,bar
